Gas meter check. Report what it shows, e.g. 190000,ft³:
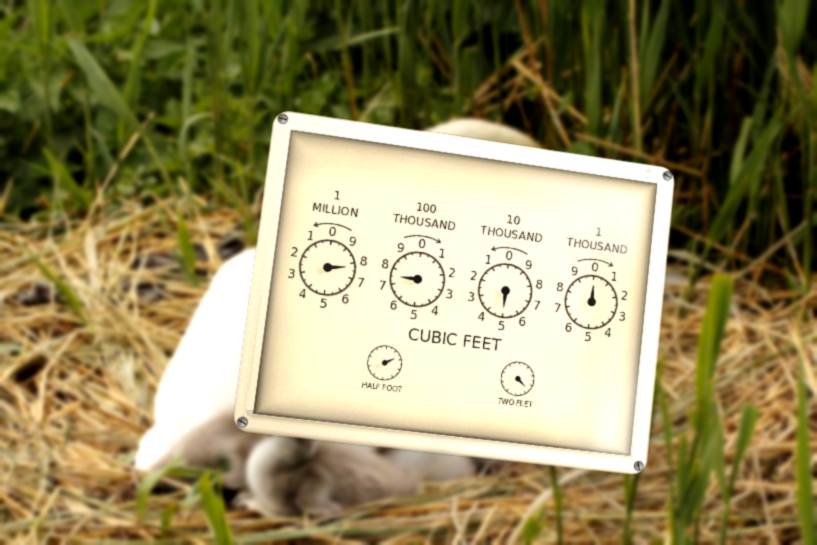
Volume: 775000,ft³
